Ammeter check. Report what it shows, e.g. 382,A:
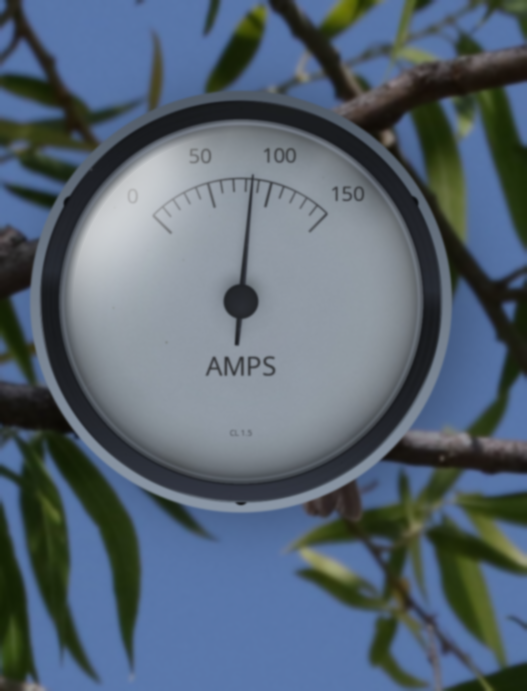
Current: 85,A
